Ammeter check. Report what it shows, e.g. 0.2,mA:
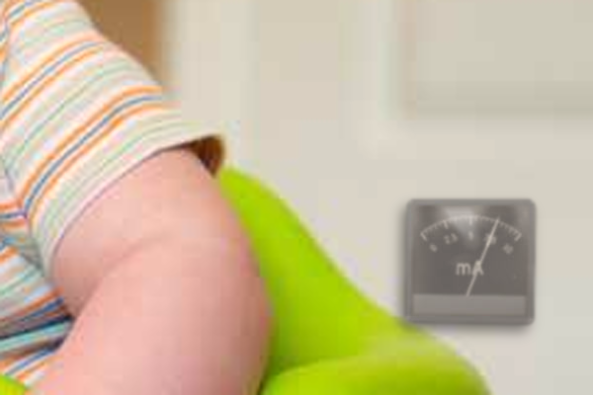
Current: 7.5,mA
